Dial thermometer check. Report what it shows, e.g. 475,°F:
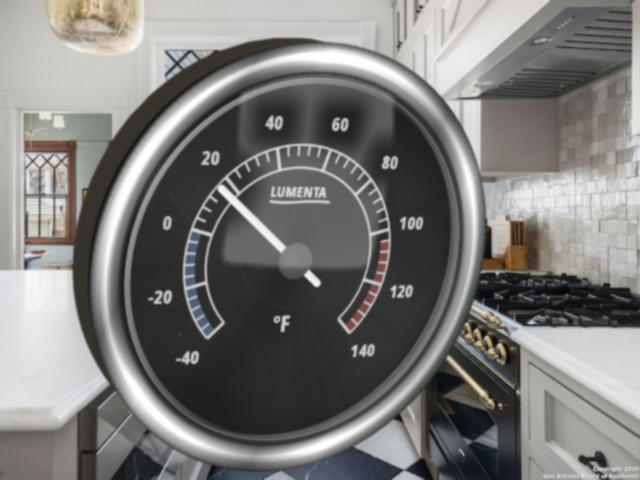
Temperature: 16,°F
